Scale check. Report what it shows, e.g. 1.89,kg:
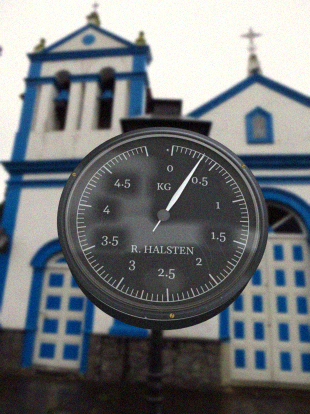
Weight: 0.35,kg
